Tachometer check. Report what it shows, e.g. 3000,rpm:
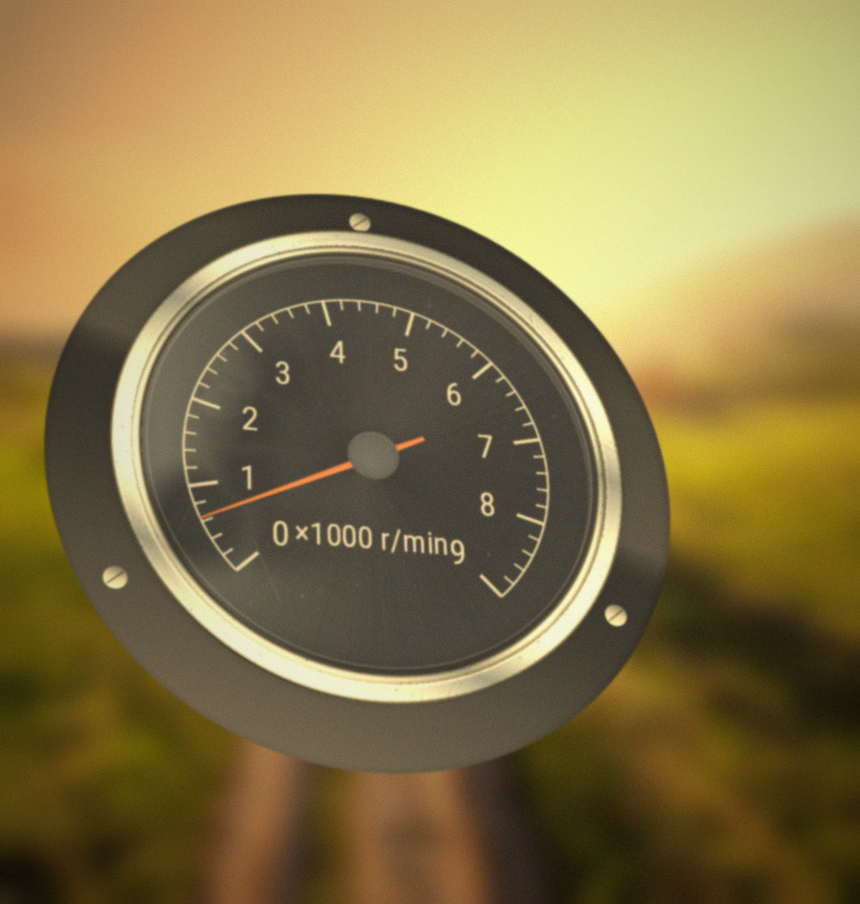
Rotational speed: 600,rpm
